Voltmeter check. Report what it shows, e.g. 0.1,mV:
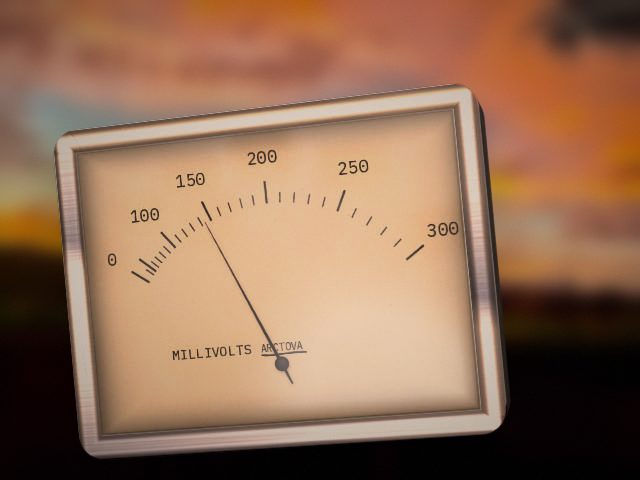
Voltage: 145,mV
